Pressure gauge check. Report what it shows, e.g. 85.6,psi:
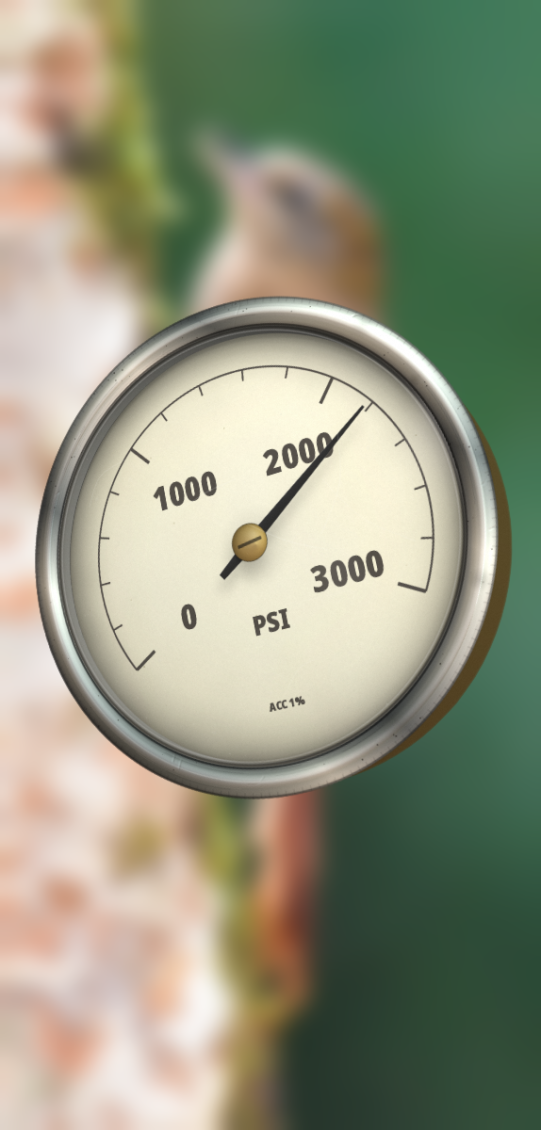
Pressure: 2200,psi
